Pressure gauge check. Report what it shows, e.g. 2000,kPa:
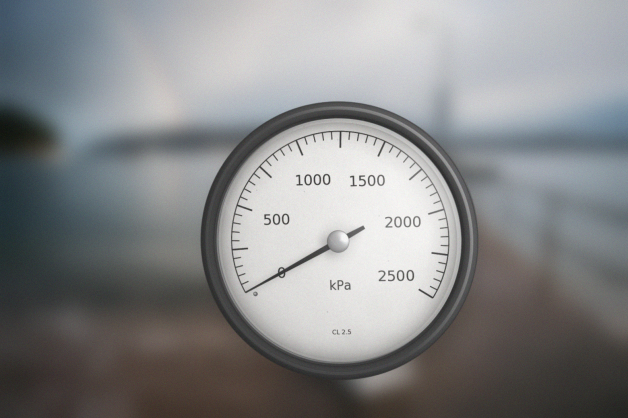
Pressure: 0,kPa
